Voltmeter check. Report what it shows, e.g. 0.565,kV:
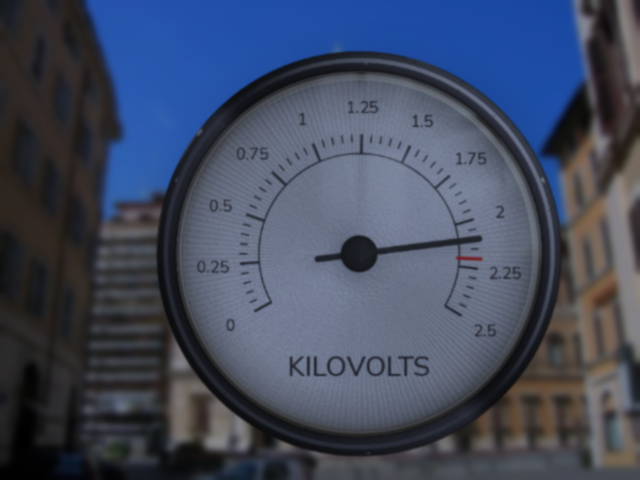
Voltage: 2.1,kV
